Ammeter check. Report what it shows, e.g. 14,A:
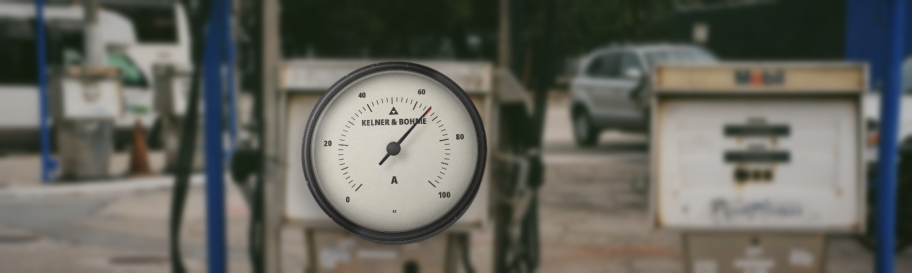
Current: 66,A
